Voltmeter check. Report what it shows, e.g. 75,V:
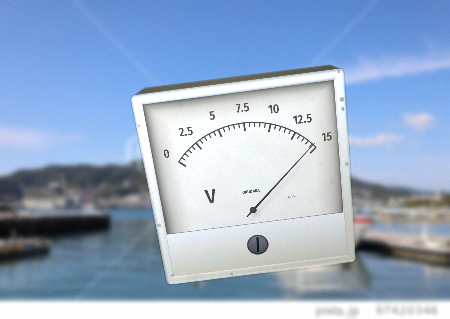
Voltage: 14.5,V
